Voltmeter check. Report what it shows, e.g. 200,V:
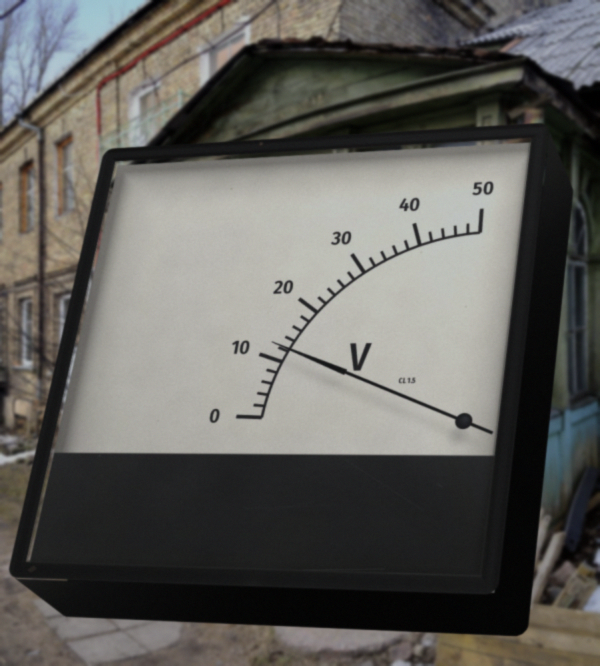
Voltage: 12,V
